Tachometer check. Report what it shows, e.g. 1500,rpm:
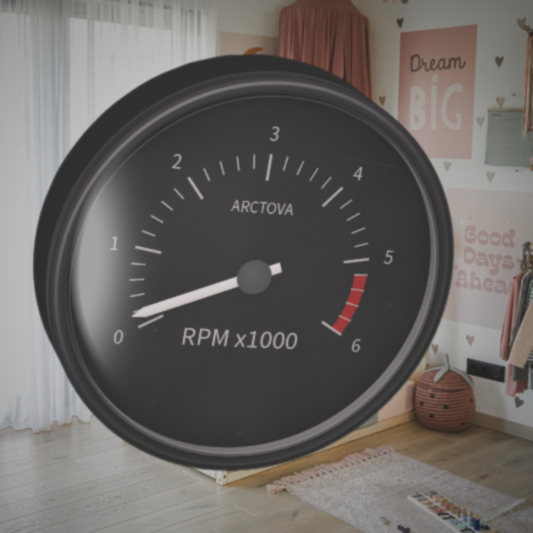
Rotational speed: 200,rpm
